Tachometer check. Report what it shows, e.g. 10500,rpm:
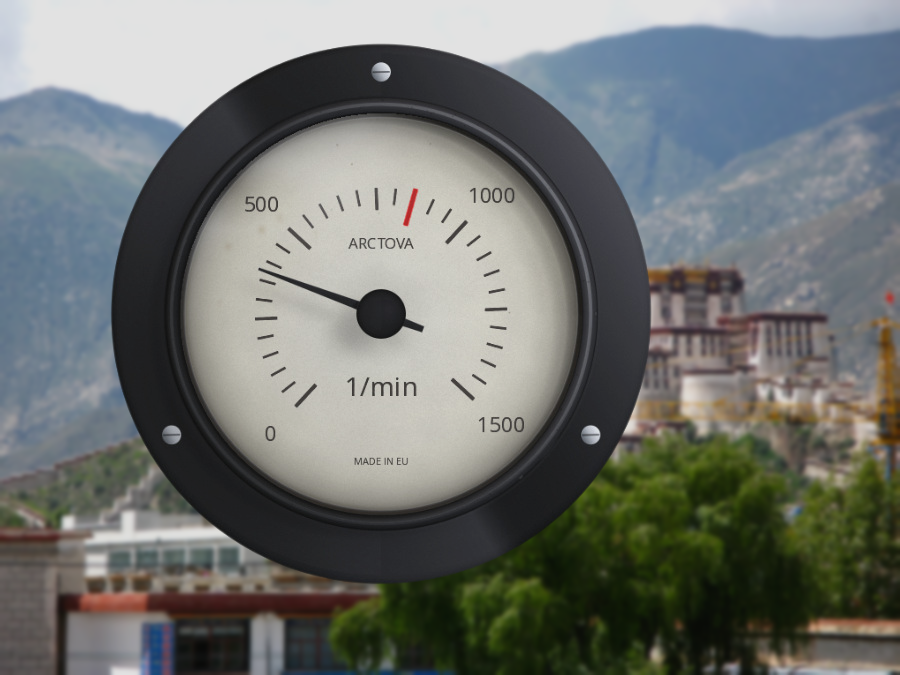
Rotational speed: 375,rpm
